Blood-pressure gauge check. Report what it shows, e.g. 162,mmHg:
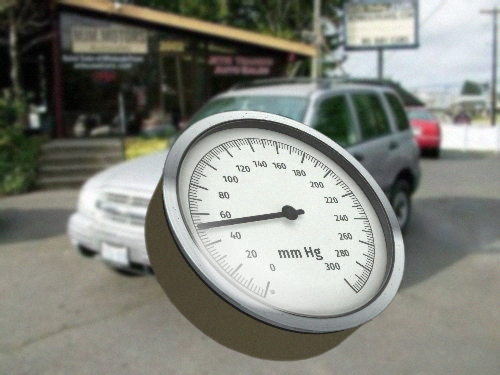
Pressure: 50,mmHg
